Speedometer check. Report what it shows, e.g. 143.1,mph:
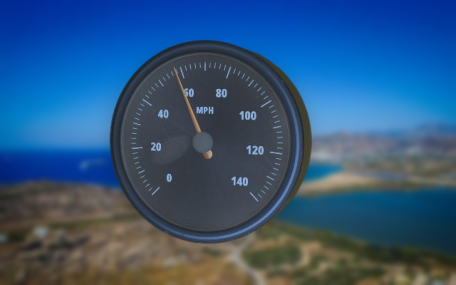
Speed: 58,mph
